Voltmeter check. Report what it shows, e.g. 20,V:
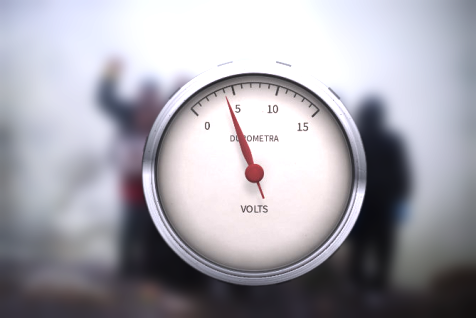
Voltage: 4,V
